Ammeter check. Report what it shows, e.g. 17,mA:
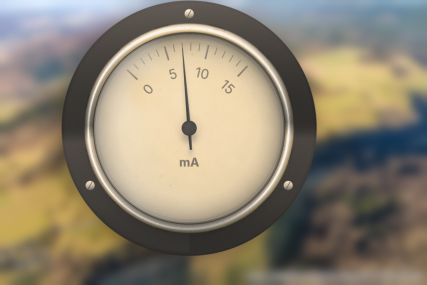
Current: 7,mA
